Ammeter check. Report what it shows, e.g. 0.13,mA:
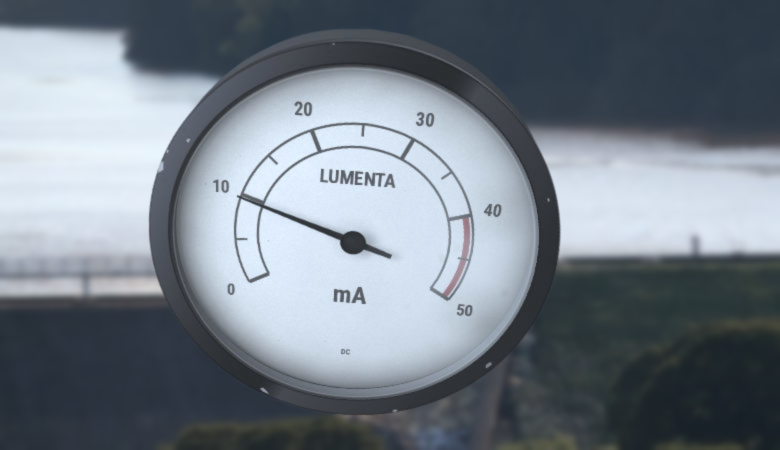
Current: 10,mA
